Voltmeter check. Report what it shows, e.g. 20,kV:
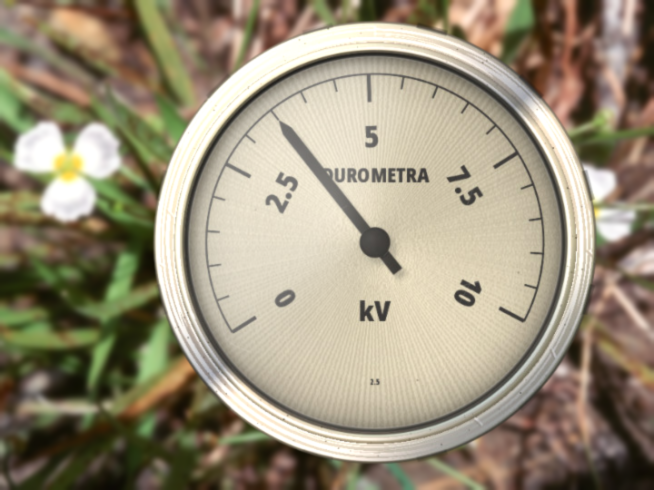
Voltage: 3.5,kV
